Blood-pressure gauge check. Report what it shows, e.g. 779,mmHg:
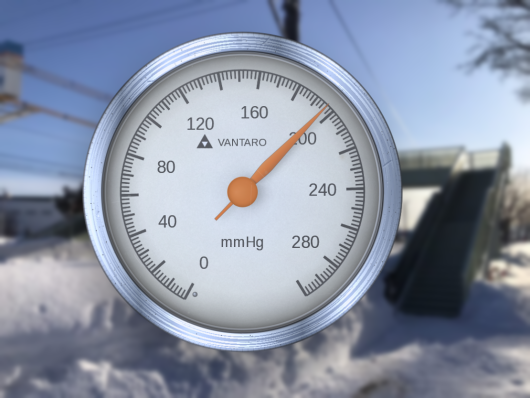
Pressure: 196,mmHg
